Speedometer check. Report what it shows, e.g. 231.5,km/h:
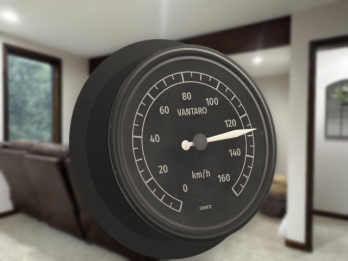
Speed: 127.5,km/h
